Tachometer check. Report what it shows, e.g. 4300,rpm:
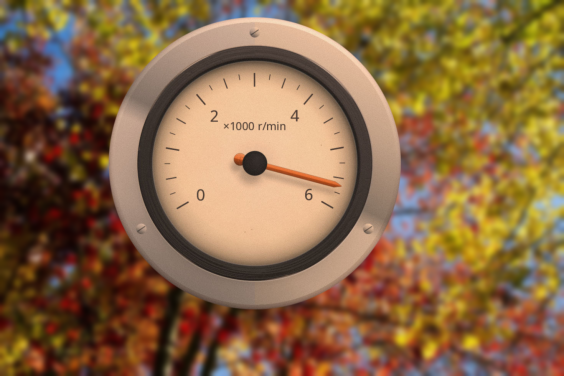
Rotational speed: 5625,rpm
